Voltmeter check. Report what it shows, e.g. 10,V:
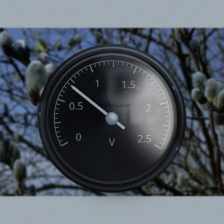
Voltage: 0.7,V
